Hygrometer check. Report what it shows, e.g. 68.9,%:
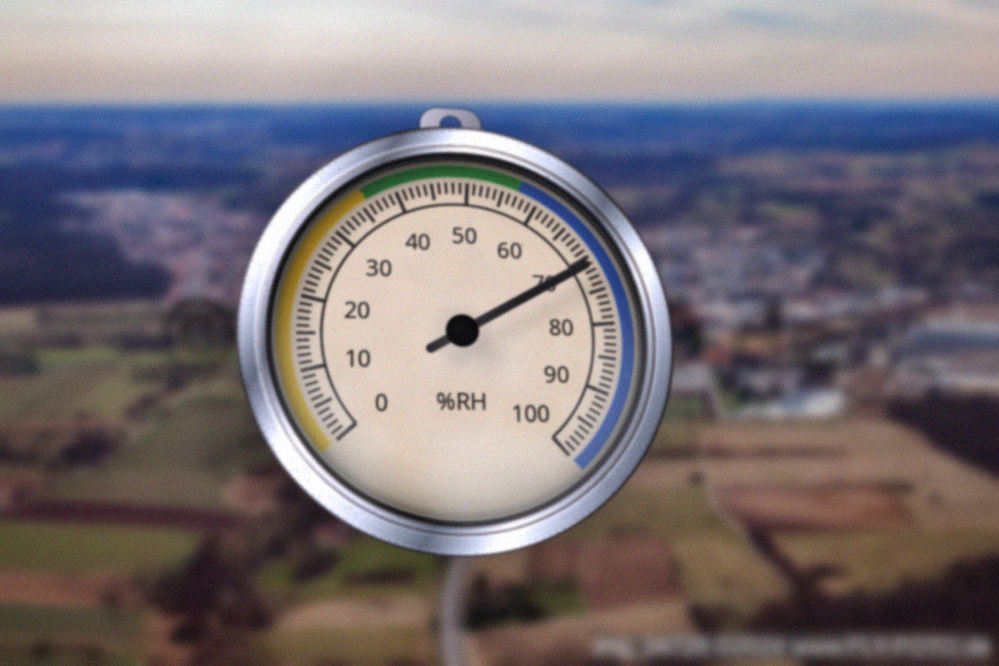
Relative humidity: 71,%
